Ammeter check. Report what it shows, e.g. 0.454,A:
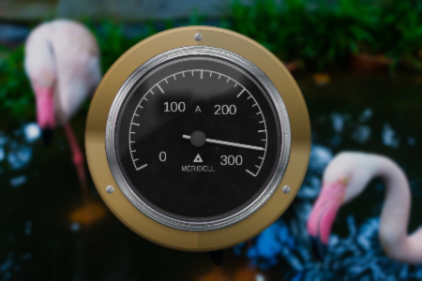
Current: 270,A
